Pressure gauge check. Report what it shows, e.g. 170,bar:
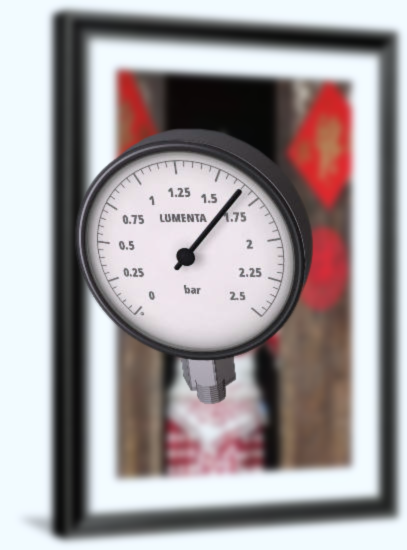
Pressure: 1.65,bar
